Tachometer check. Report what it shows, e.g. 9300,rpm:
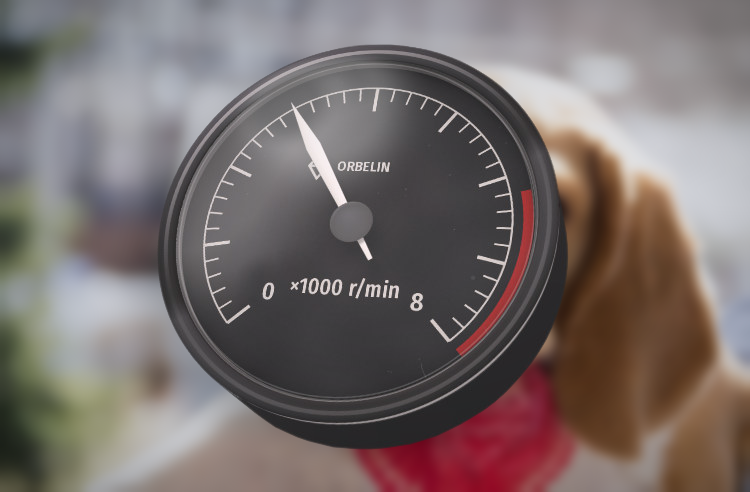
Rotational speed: 3000,rpm
